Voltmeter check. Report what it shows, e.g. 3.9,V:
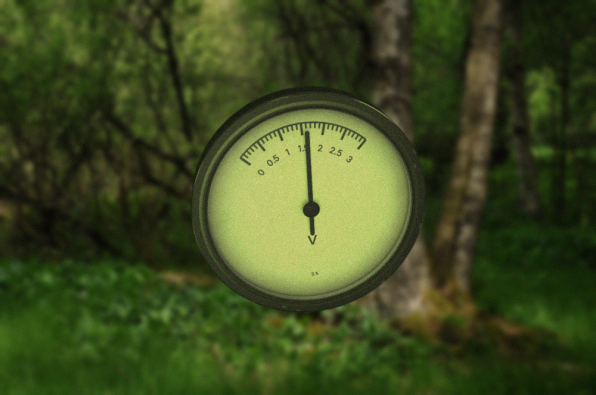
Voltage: 1.6,V
